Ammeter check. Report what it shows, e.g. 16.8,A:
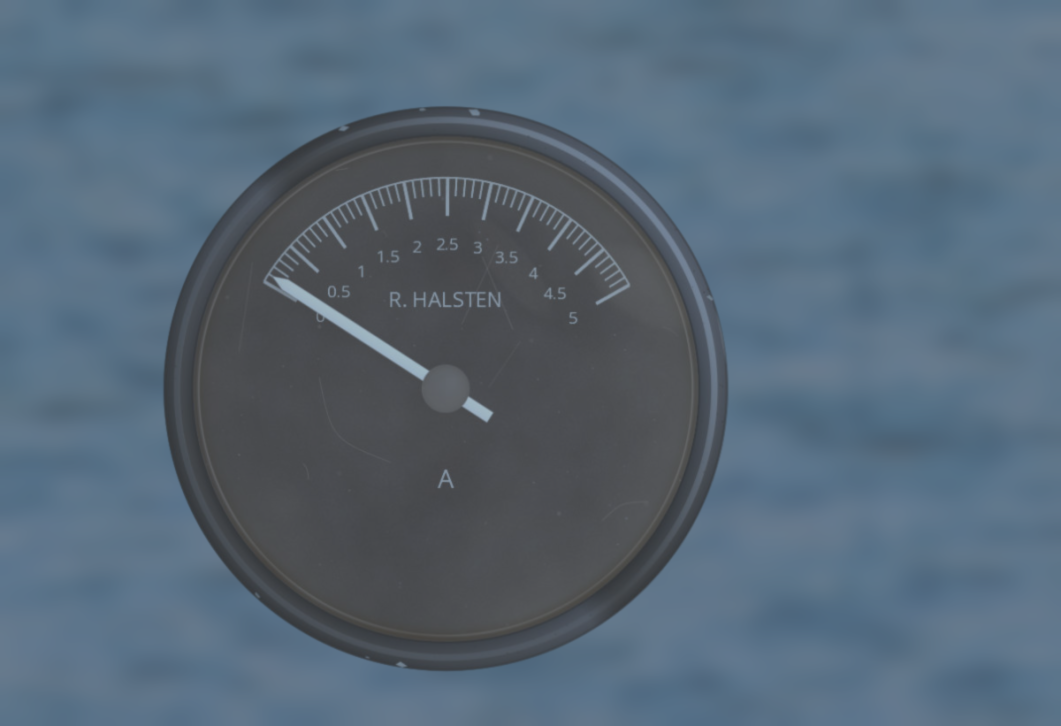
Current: 0.1,A
